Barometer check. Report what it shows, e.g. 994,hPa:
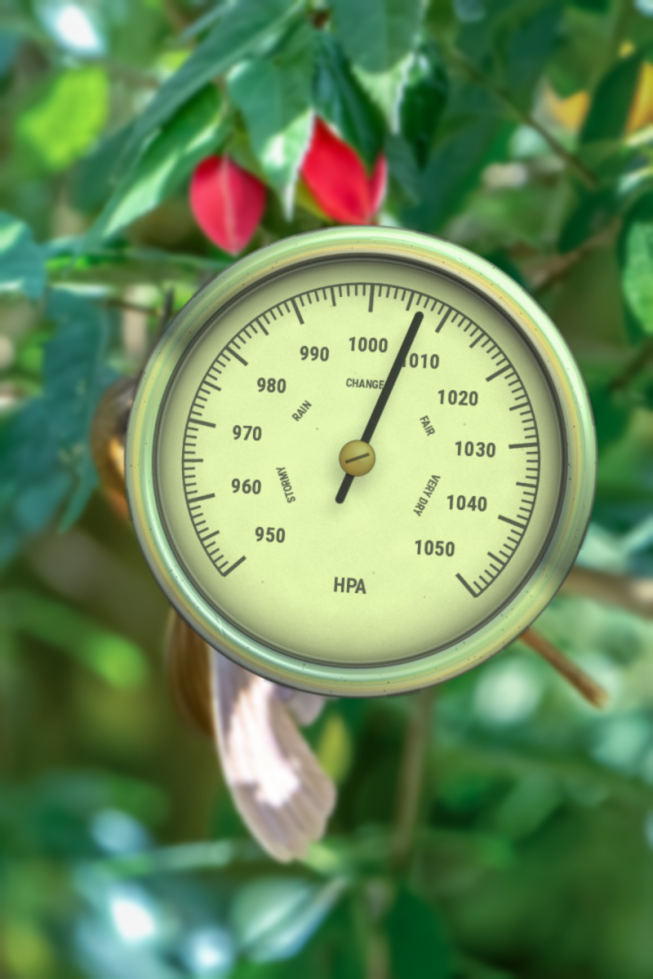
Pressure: 1007,hPa
